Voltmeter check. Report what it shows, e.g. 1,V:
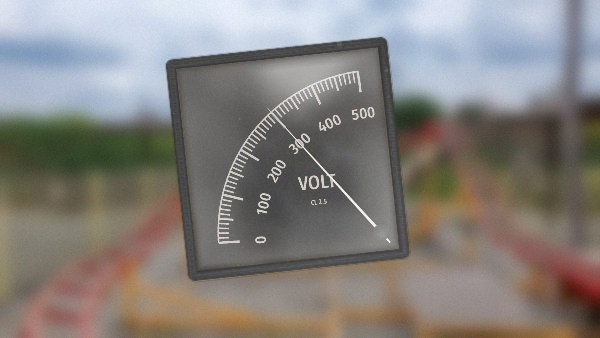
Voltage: 300,V
